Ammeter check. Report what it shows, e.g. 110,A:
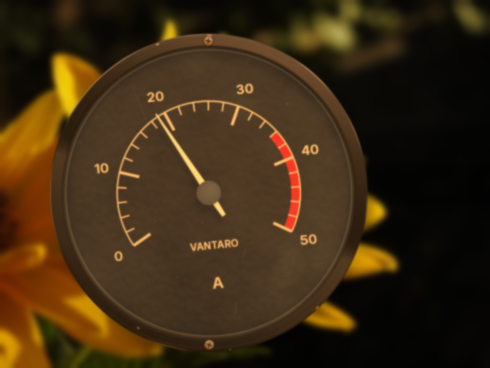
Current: 19,A
